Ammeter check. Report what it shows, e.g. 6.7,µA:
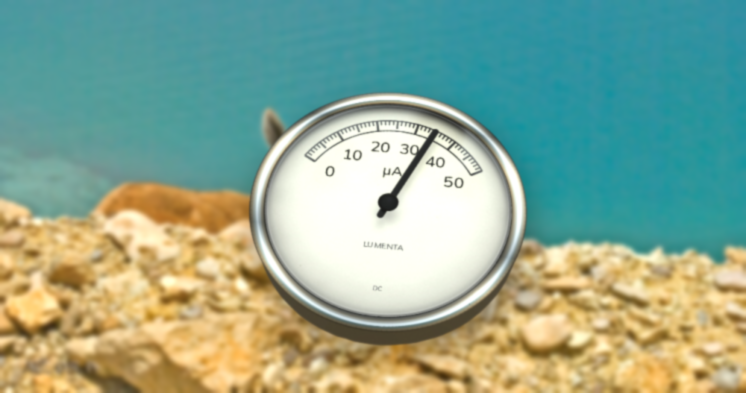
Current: 35,µA
